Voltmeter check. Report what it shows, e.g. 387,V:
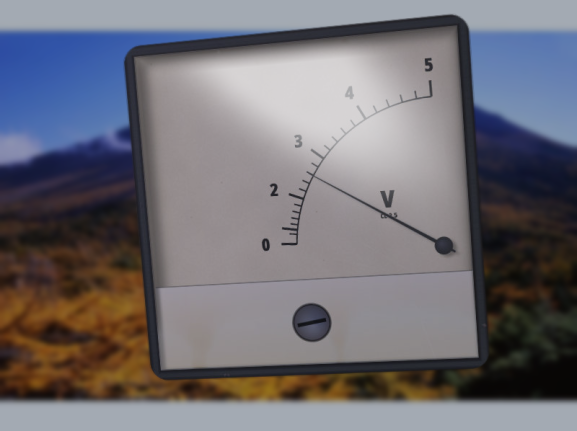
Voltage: 2.6,V
